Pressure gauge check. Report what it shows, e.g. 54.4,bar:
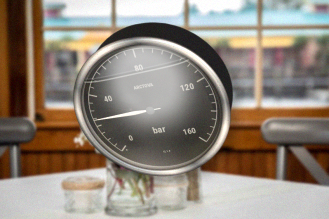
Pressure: 25,bar
